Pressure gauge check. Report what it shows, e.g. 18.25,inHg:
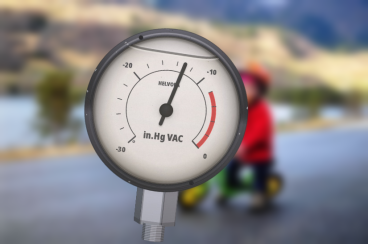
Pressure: -13,inHg
